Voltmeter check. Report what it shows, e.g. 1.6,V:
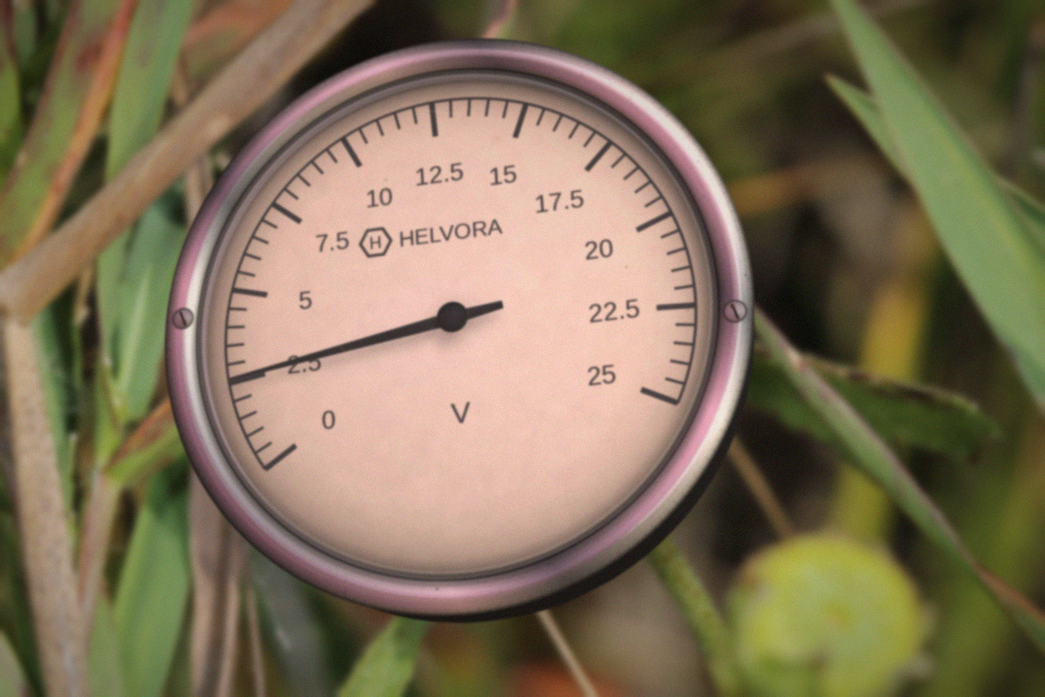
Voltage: 2.5,V
